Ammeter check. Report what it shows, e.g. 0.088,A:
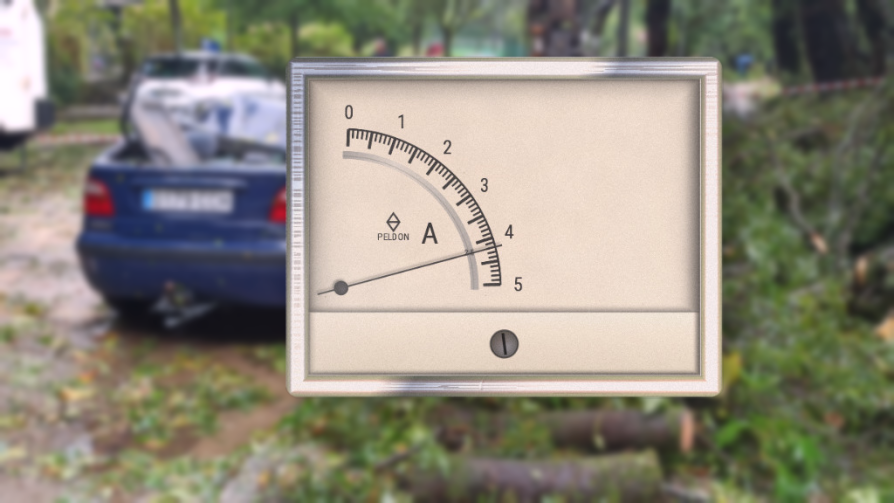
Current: 4.2,A
